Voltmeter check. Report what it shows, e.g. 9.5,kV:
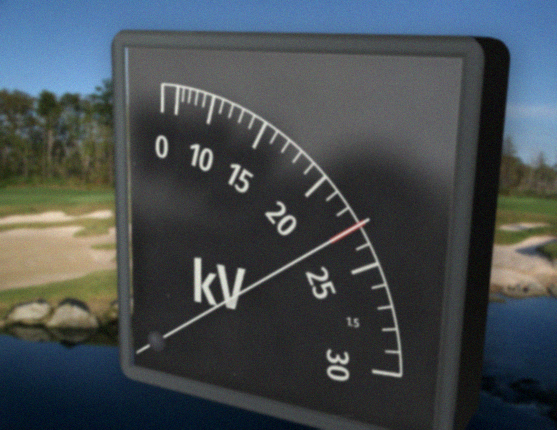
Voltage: 23,kV
